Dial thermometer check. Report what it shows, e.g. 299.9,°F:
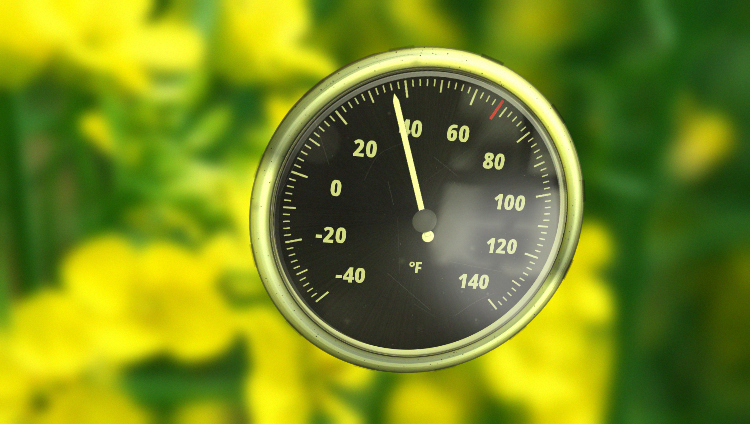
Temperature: 36,°F
